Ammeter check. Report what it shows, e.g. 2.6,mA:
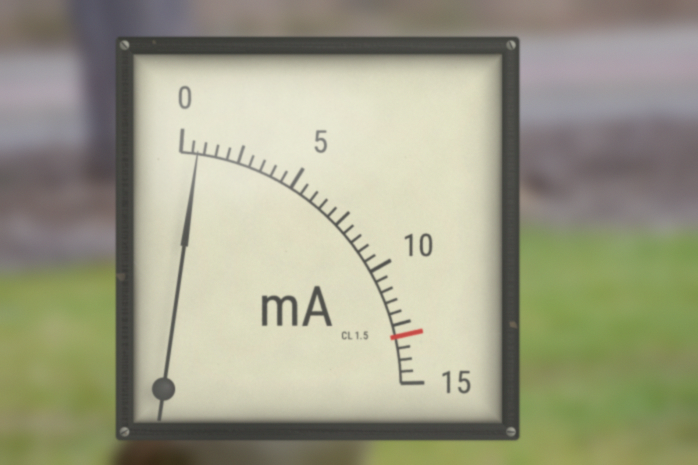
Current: 0.75,mA
